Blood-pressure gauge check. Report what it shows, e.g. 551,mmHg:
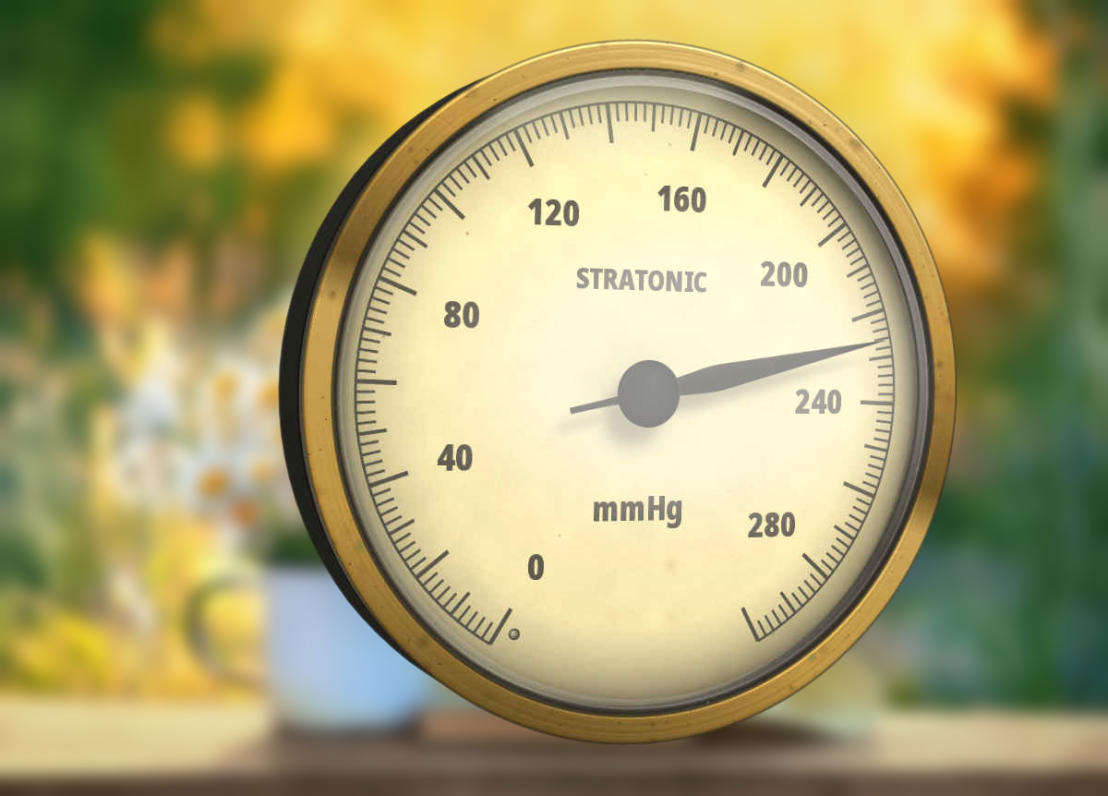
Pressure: 226,mmHg
